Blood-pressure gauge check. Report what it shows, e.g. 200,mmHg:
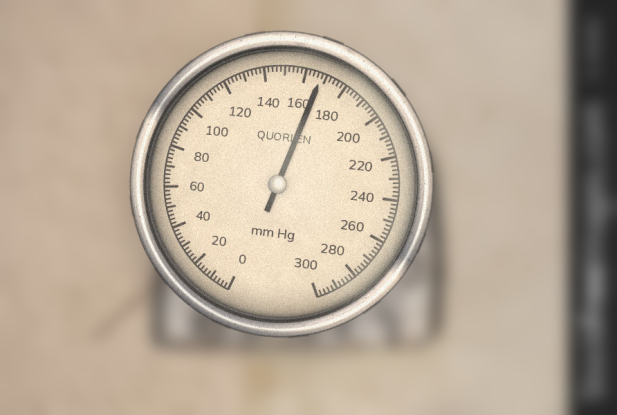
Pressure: 168,mmHg
